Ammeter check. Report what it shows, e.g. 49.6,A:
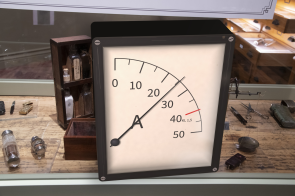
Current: 25,A
